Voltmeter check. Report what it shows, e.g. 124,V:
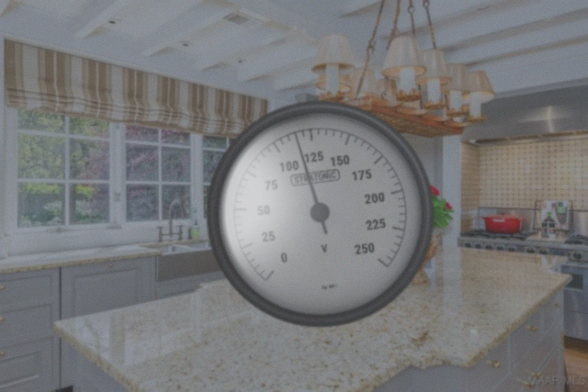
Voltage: 115,V
